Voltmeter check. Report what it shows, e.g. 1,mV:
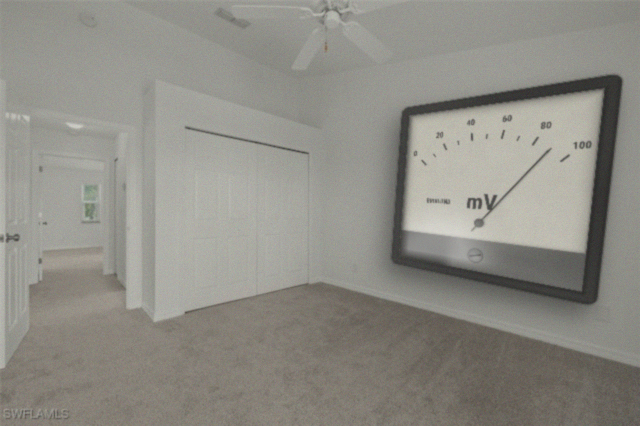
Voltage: 90,mV
